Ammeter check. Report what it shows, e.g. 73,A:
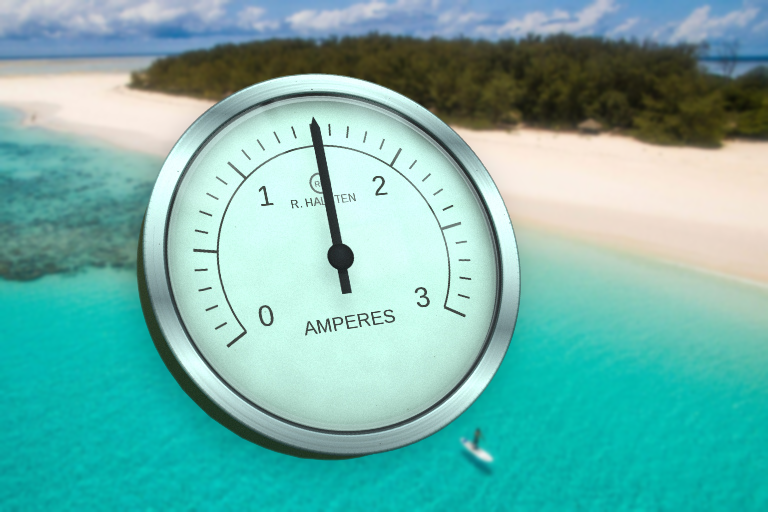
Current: 1.5,A
